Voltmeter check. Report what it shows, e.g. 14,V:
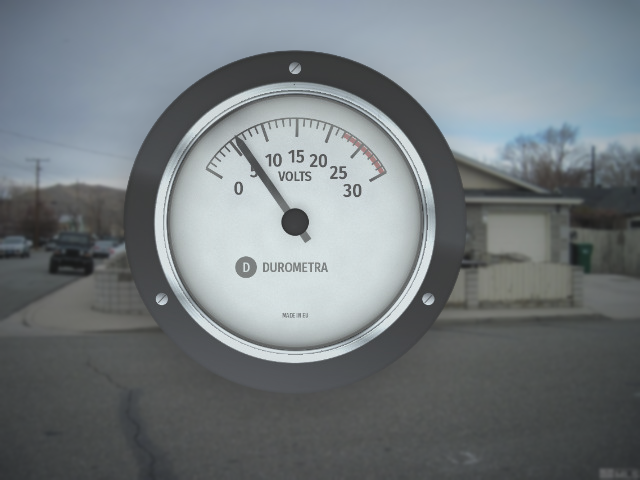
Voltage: 6,V
